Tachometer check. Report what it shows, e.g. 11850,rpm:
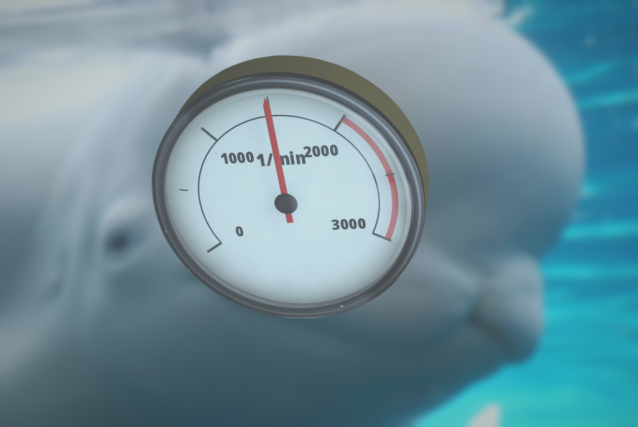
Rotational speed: 1500,rpm
